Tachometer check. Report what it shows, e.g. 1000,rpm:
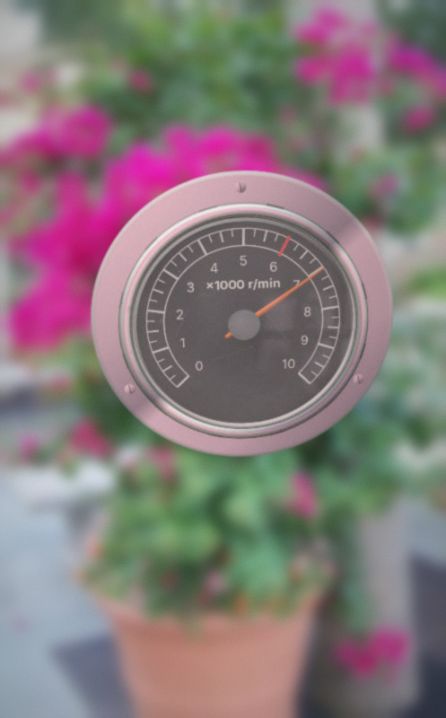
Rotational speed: 7000,rpm
